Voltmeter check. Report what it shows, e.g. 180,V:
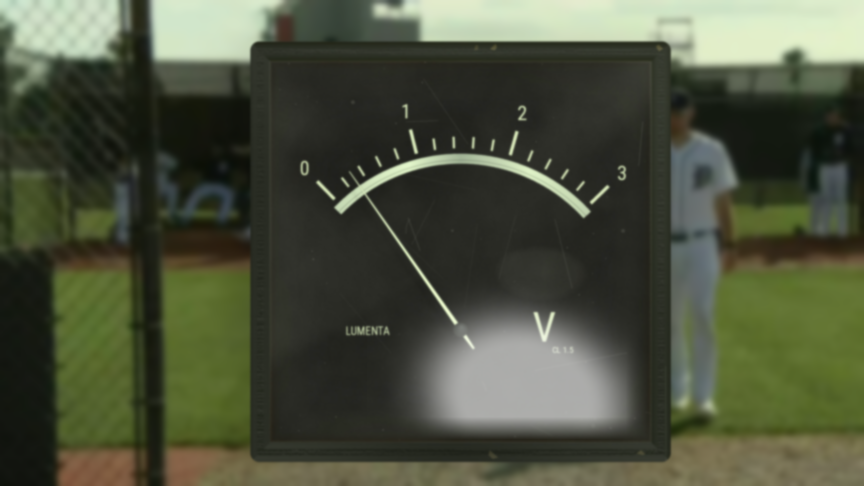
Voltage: 0.3,V
